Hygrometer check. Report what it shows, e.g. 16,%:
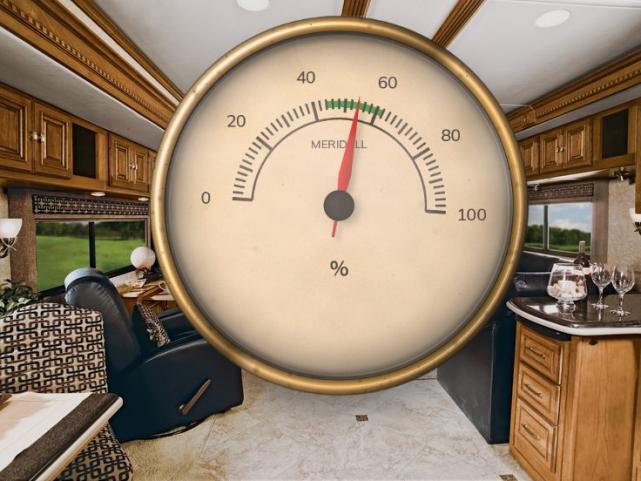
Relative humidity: 54,%
